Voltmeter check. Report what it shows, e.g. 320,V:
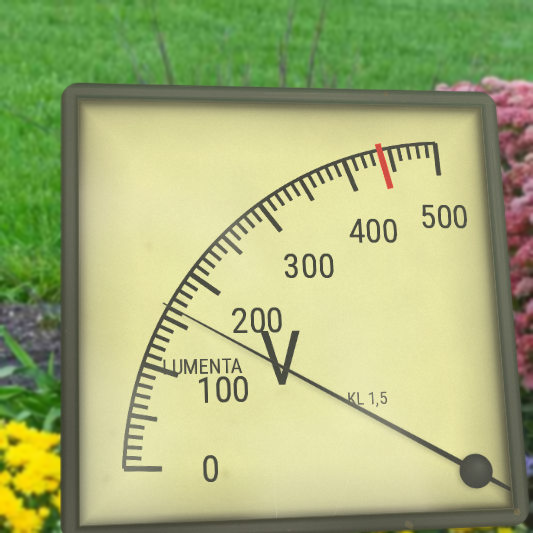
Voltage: 160,V
